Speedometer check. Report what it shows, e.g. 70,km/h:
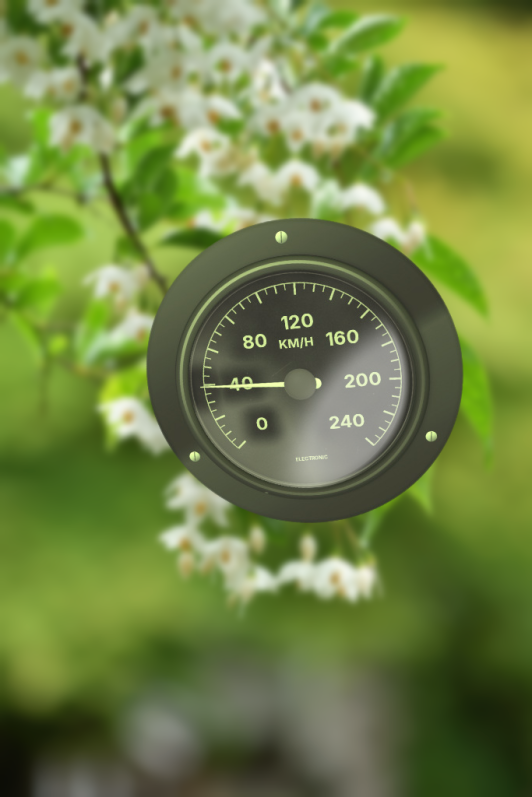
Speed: 40,km/h
